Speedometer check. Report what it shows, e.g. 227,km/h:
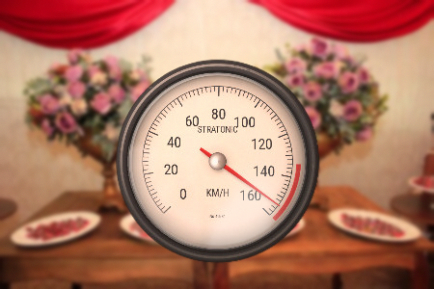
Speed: 154,km/h
